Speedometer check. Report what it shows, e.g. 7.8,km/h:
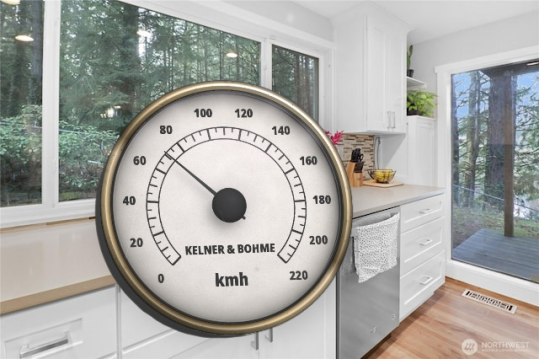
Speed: 70,km/h
